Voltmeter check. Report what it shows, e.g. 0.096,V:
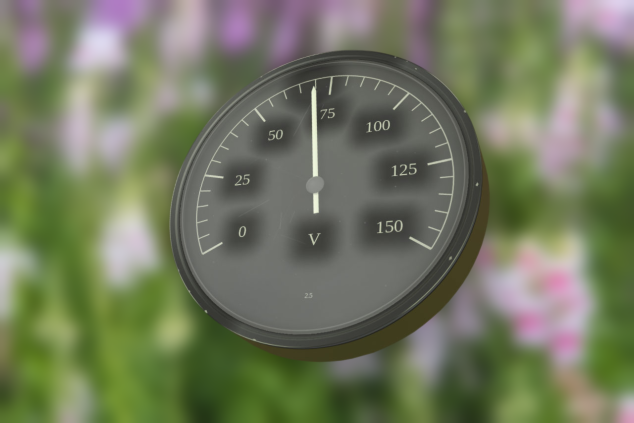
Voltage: 70,V
